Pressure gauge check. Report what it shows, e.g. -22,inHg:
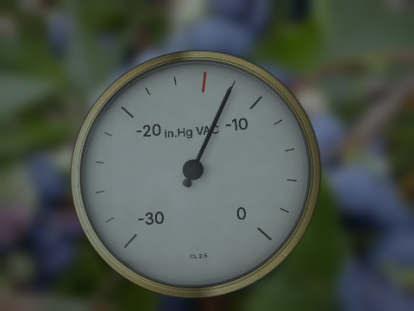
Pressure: -12,inHg
